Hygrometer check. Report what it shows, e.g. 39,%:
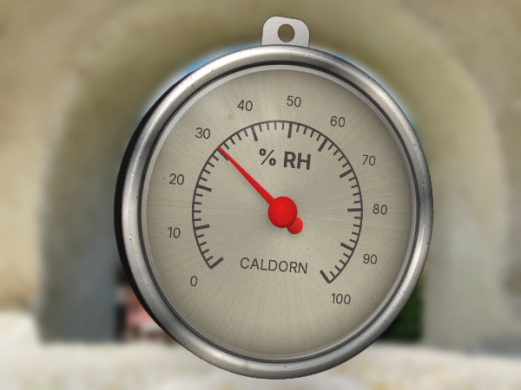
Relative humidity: 30,%
